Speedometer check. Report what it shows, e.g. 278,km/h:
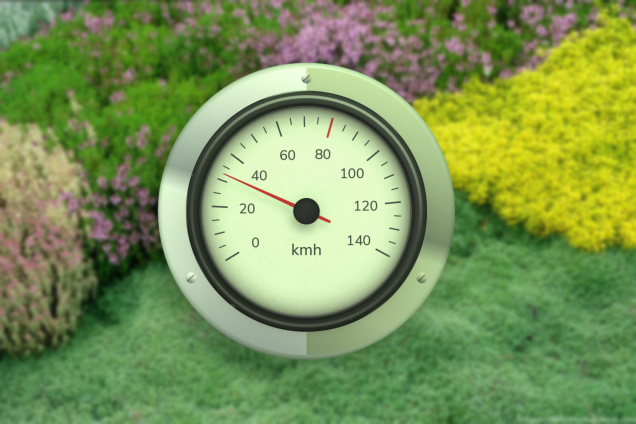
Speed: 32.5,km/h
